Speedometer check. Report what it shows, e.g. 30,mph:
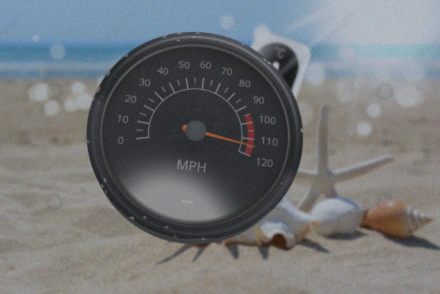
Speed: 115,mph
